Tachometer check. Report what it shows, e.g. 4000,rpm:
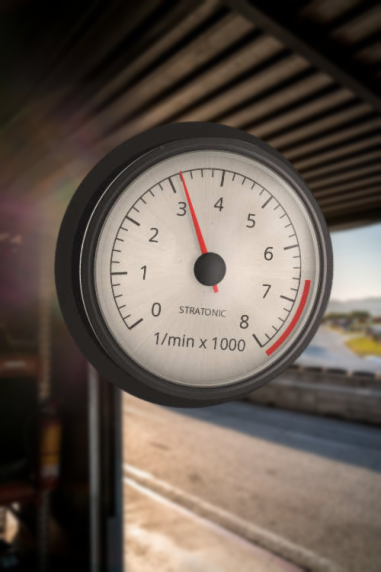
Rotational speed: 3200,rpm
